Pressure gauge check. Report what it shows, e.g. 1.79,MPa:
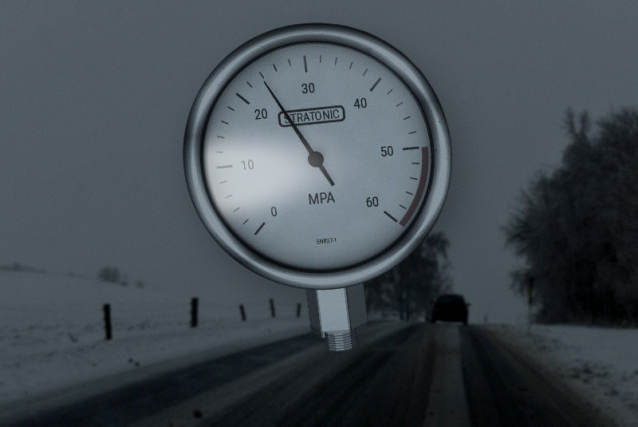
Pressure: 24,MPa
